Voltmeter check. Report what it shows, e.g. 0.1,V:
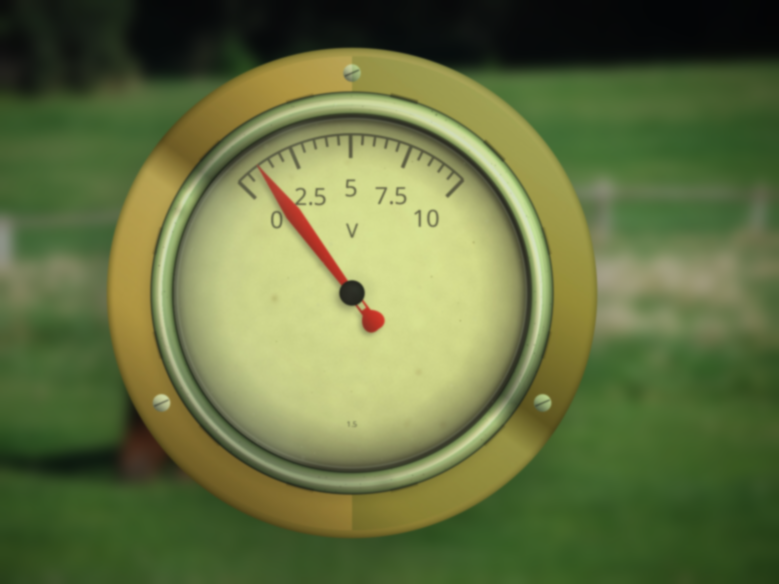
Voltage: 1,V
